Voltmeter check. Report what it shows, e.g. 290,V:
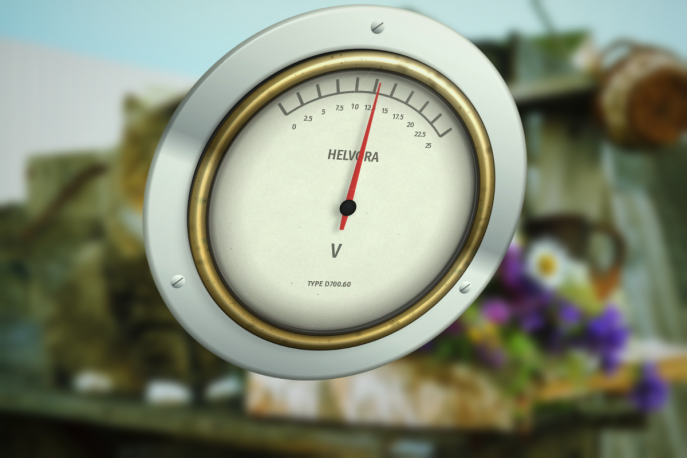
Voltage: 12.5,V
